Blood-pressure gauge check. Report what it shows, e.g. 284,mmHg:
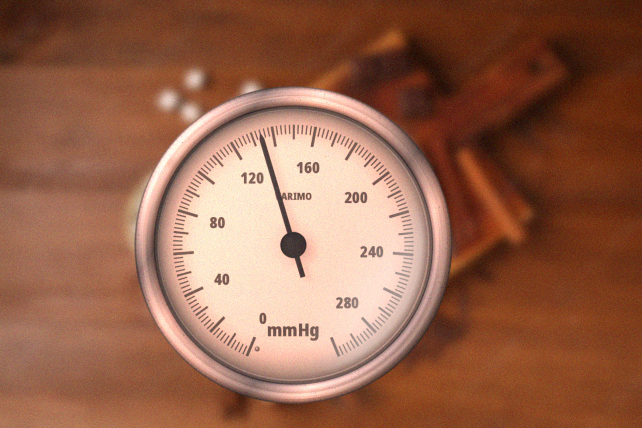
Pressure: 134,mmHg
